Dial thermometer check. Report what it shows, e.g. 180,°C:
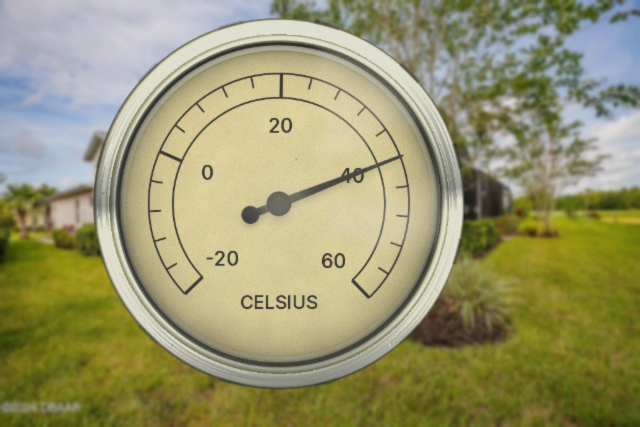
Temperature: 40,°C
